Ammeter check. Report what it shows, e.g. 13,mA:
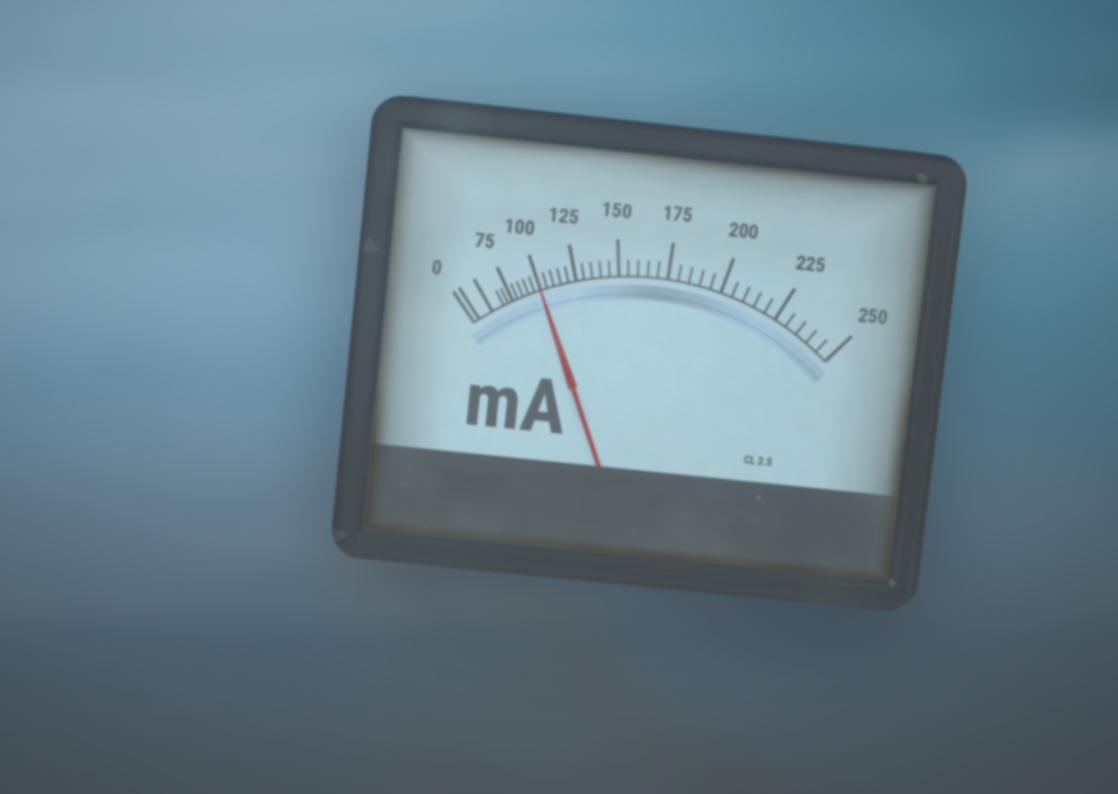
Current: 100,mA
